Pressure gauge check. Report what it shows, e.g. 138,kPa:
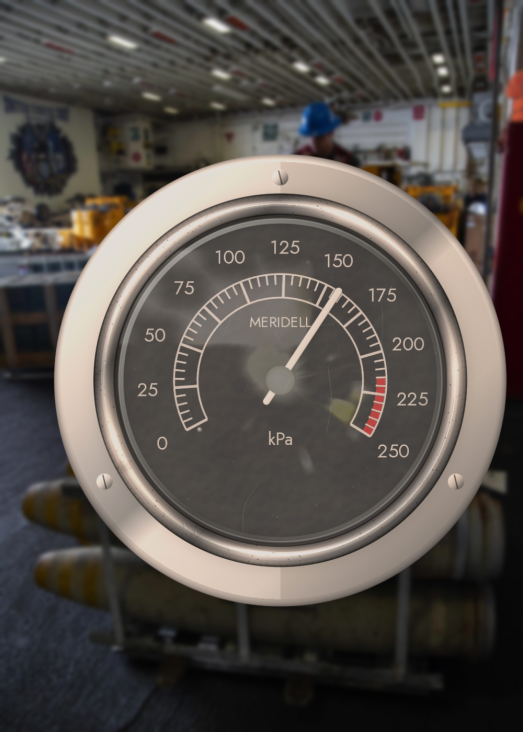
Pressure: 157.5,kPa
